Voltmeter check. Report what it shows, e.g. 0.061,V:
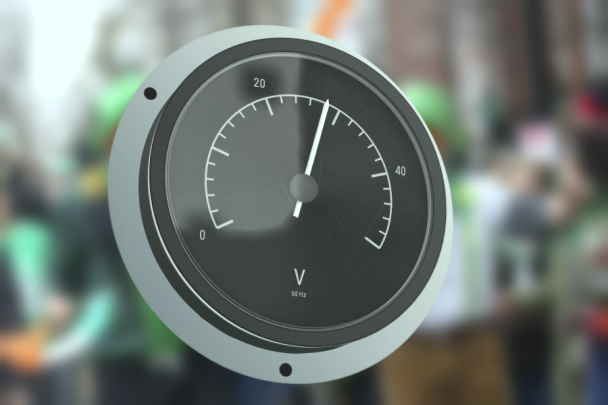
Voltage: 28,V
